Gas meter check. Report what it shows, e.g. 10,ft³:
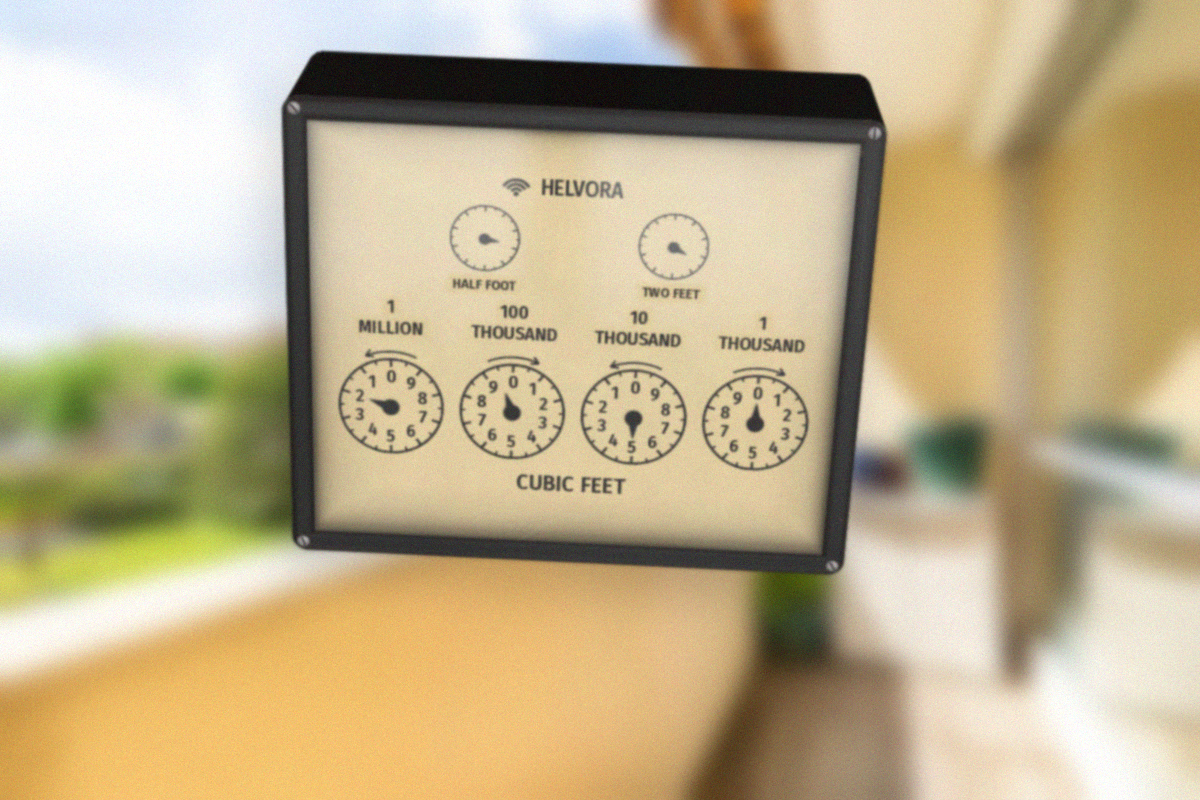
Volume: 195000,ft³
